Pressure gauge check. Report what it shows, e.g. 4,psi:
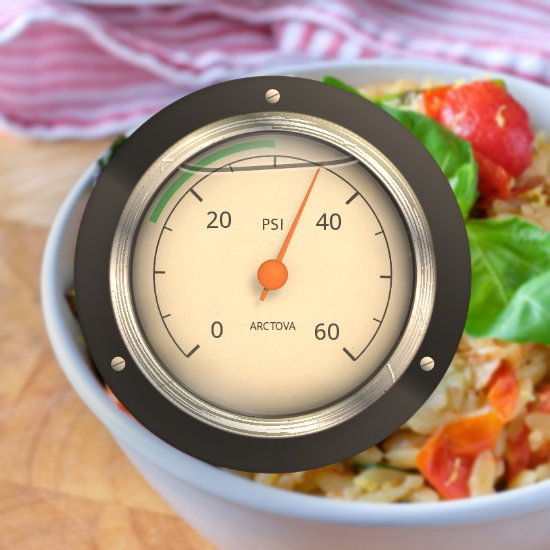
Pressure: 35,psi
